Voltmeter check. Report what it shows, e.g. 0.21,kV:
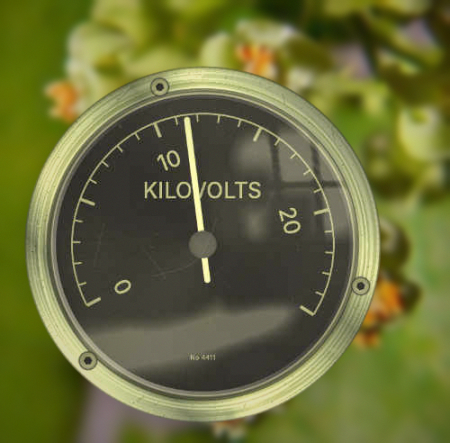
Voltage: 11.5,kV
